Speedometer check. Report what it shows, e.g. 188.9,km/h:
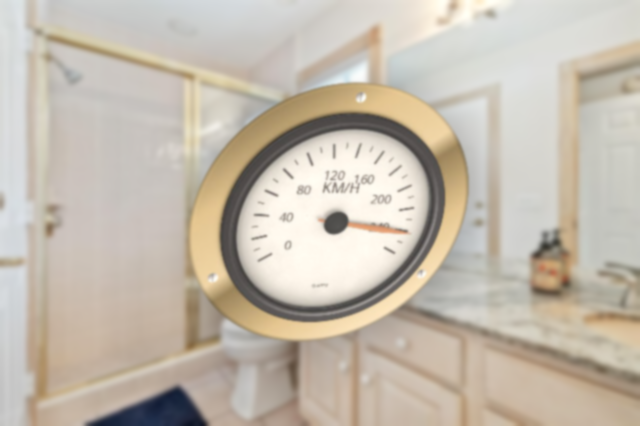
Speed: 240,km/h
